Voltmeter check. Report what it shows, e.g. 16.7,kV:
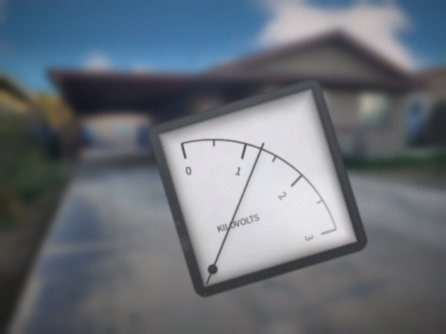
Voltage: 1.25,kV
